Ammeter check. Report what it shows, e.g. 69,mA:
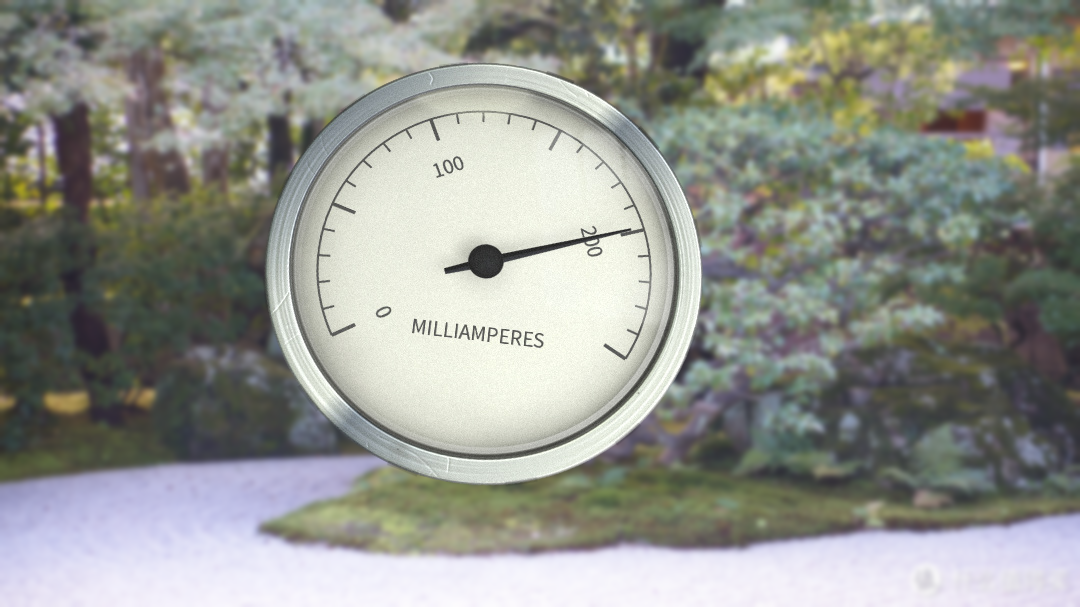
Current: 200,mA
